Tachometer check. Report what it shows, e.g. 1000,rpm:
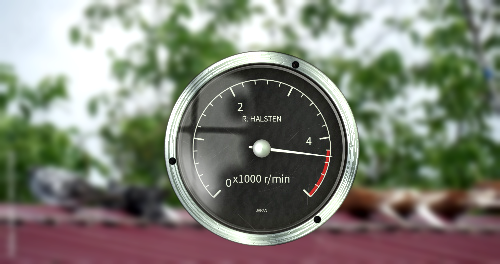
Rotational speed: 4300,rpm
